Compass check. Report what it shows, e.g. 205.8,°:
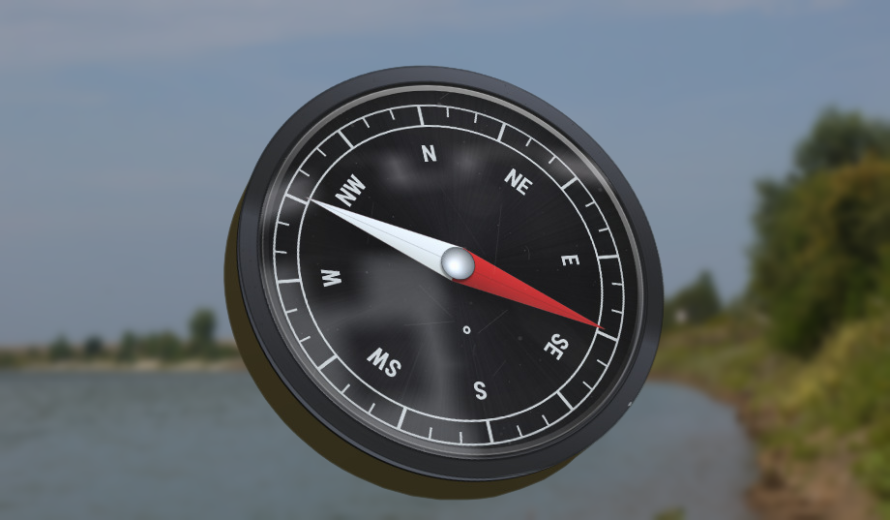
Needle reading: 120,°
